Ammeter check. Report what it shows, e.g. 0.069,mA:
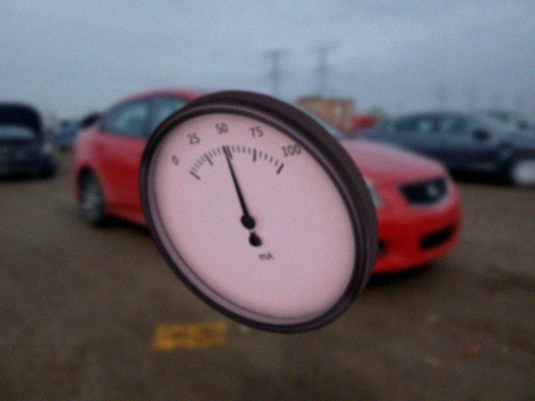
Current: 50,mA
